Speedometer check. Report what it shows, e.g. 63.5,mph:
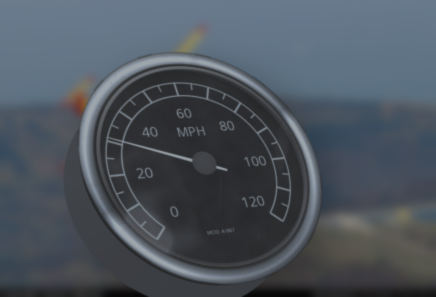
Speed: 30,mph
